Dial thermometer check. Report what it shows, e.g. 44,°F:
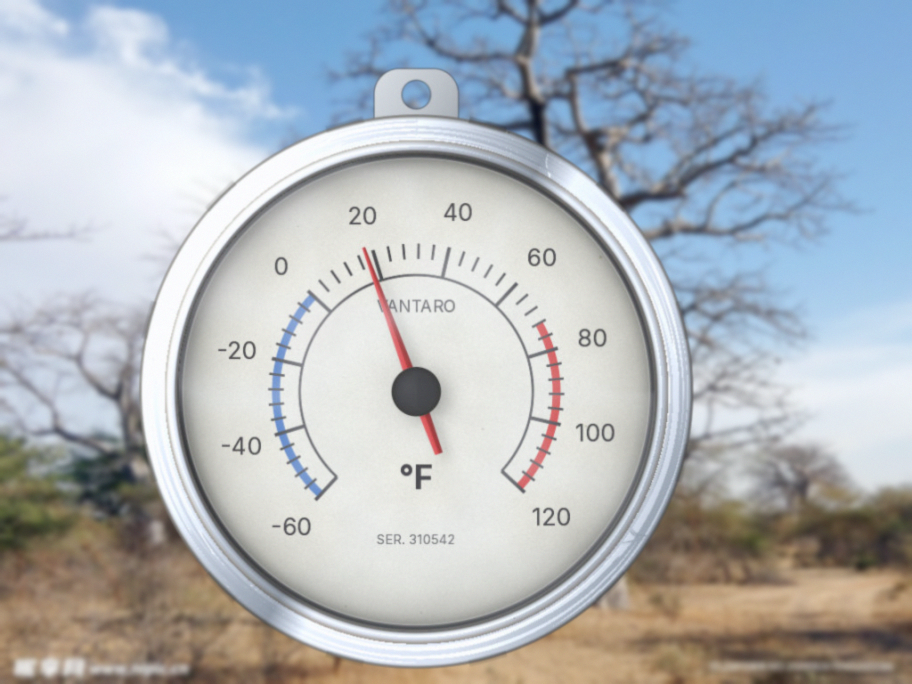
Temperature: 18,°F
